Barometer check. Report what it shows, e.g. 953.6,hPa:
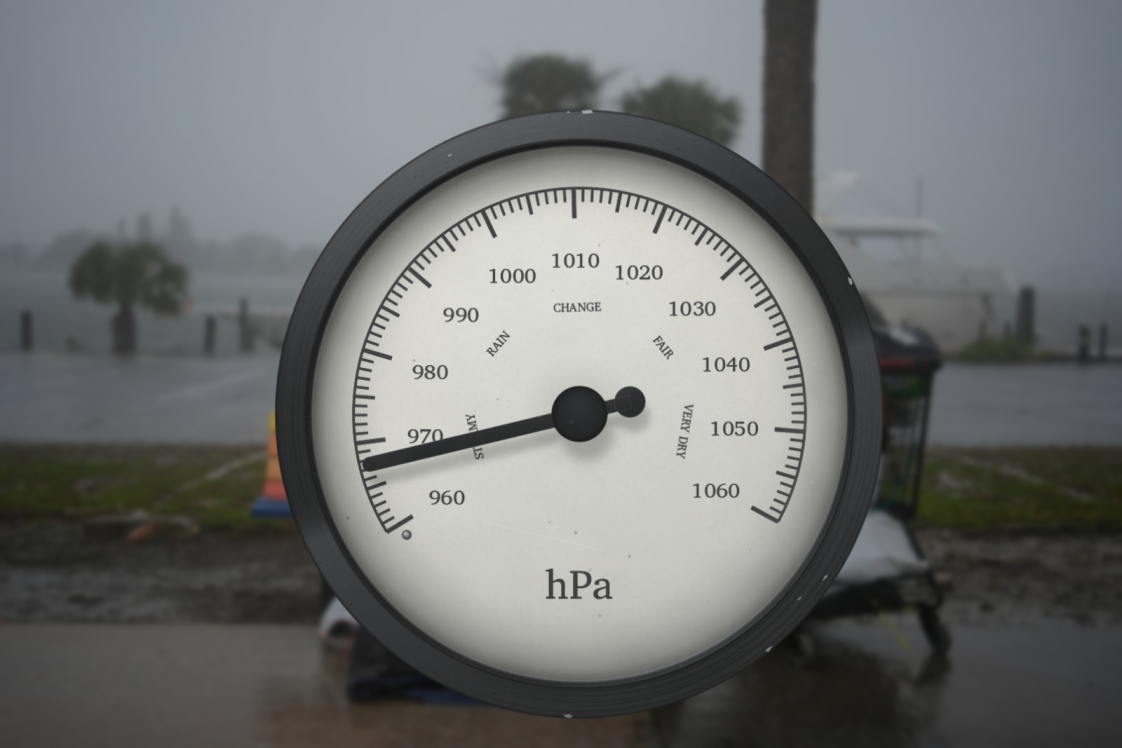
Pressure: 967.5,hPa
